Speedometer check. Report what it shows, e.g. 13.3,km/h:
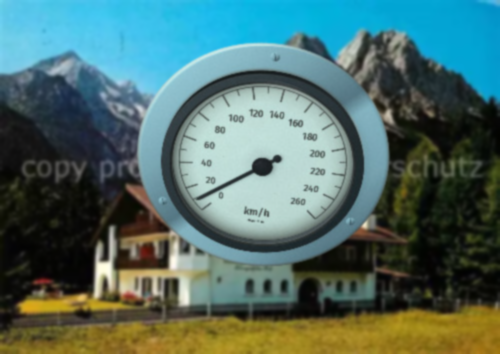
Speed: 10,km/h
